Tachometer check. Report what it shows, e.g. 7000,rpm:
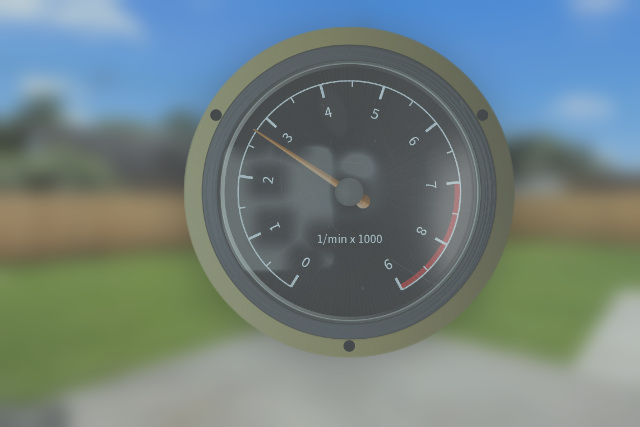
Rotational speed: 2750,rpm
